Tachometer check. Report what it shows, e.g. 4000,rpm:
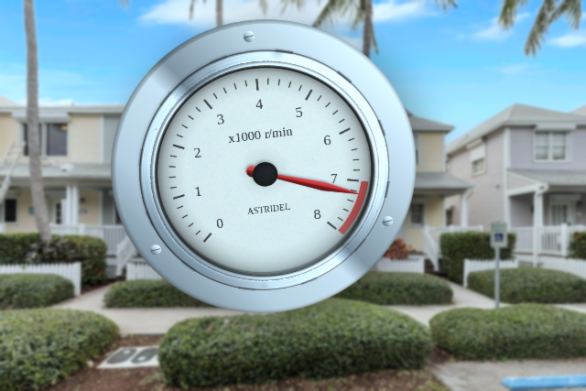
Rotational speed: 7200,rpm
